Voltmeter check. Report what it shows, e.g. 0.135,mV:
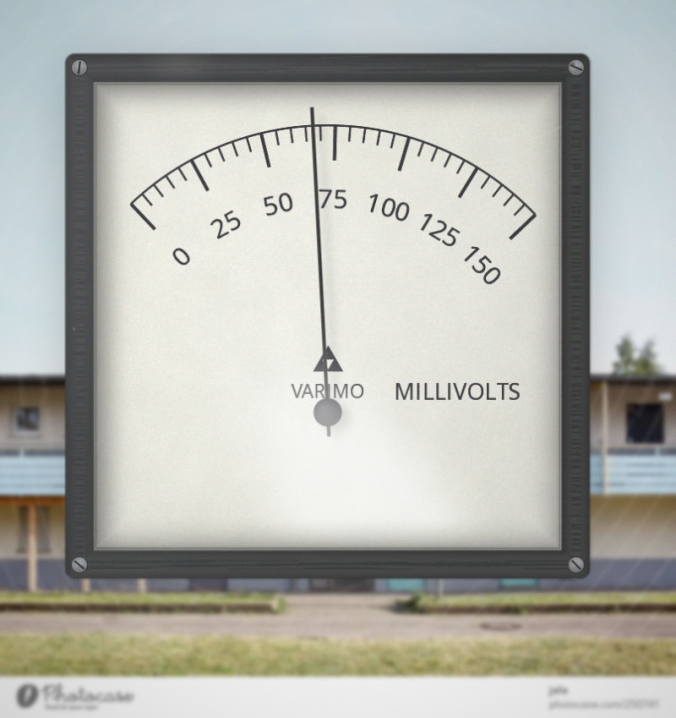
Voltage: 67.5,mV
